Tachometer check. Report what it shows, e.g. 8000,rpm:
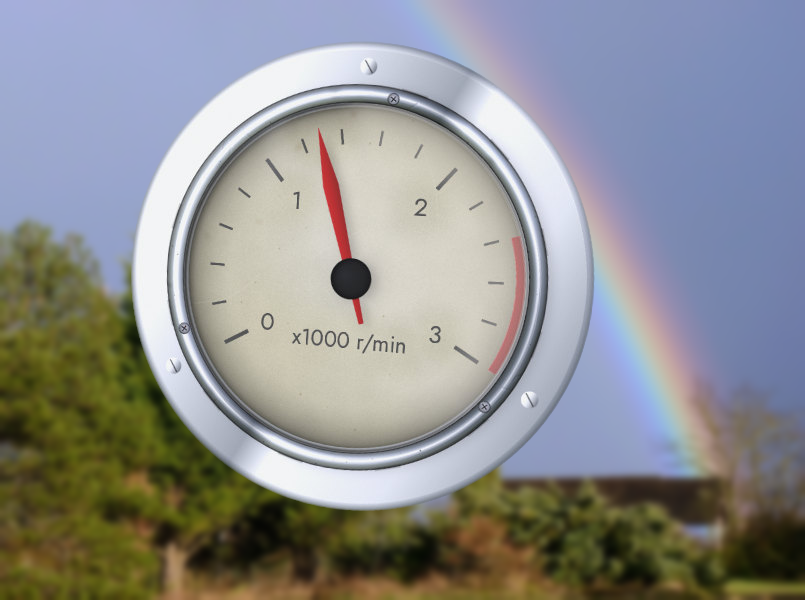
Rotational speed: 1300,rpm
